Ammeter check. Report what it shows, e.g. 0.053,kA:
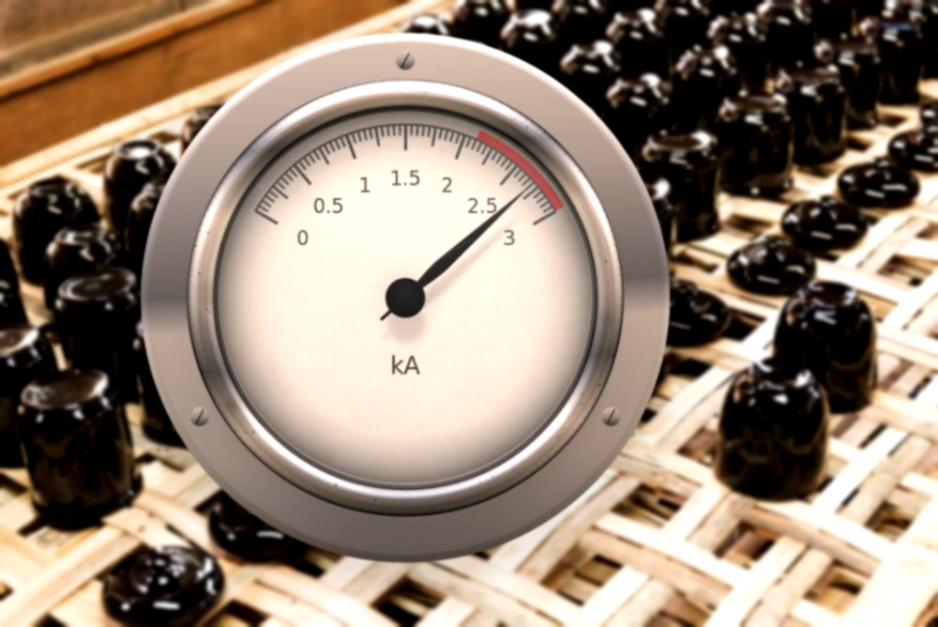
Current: 2.7,kA
